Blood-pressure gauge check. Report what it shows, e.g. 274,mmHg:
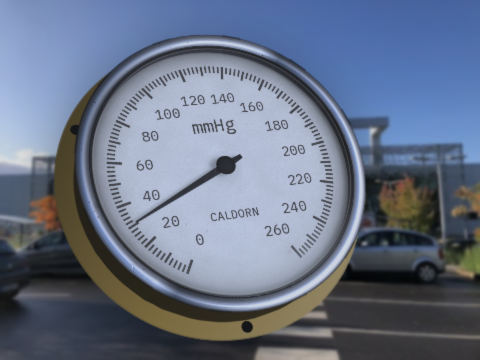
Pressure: 30,mmHg
